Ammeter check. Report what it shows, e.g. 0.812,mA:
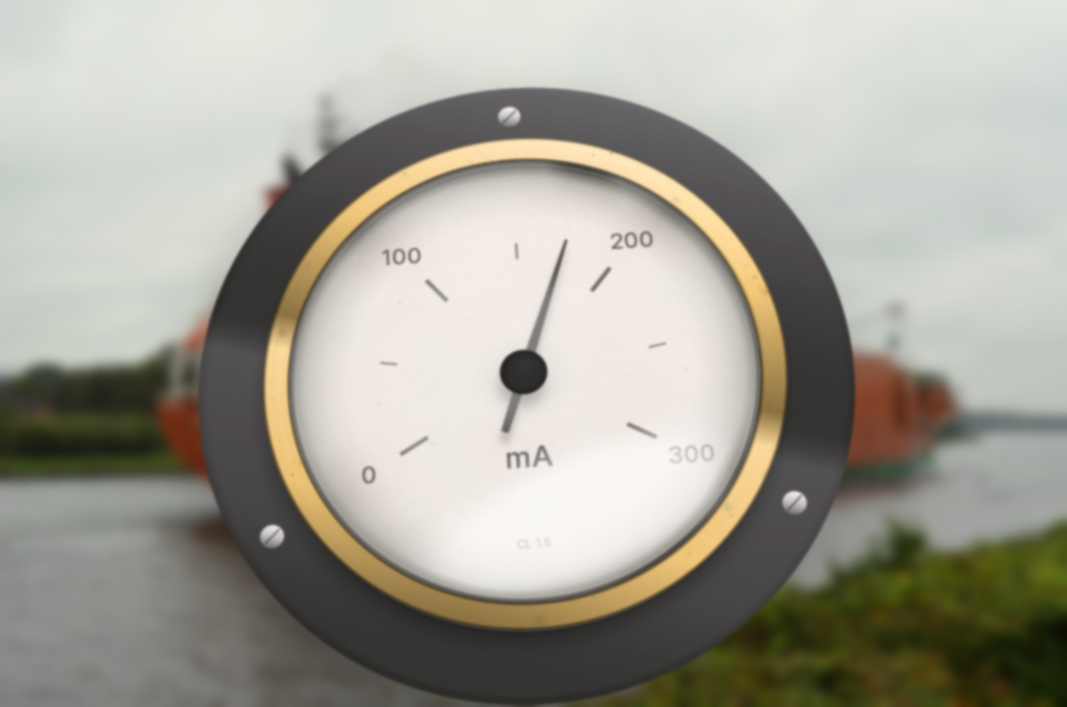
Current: 175,mA
